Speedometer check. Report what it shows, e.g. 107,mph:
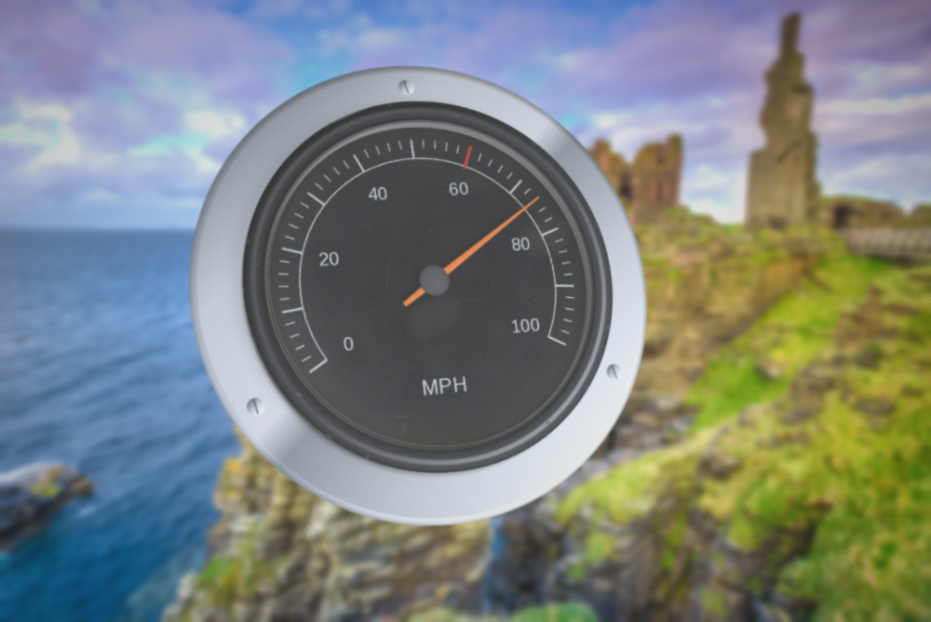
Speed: 74,mph
